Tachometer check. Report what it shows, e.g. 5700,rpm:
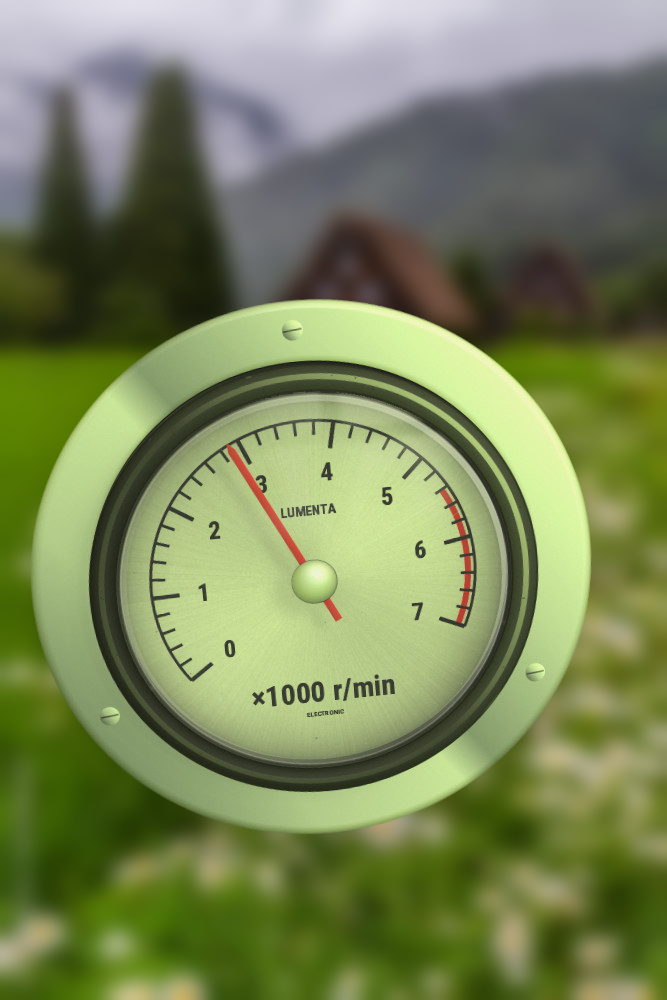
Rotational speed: 2900,rpm
